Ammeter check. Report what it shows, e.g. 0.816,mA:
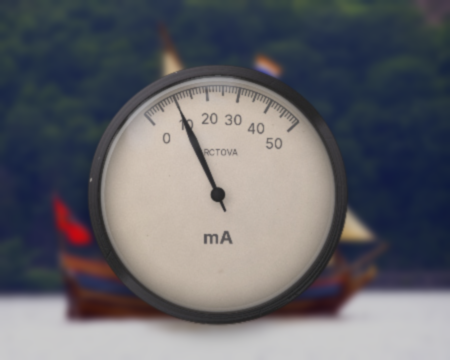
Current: 10,mA
